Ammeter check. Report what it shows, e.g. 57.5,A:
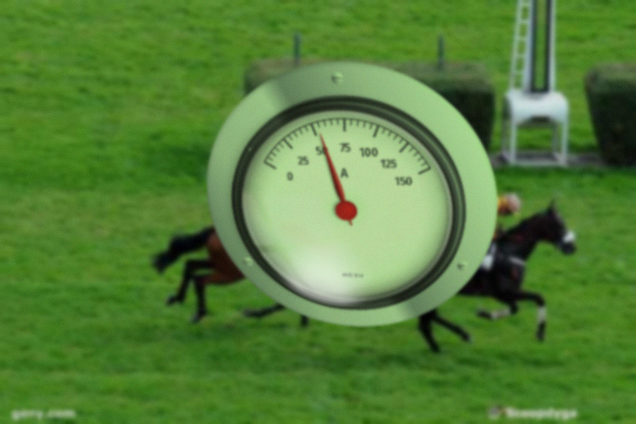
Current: 55,A
